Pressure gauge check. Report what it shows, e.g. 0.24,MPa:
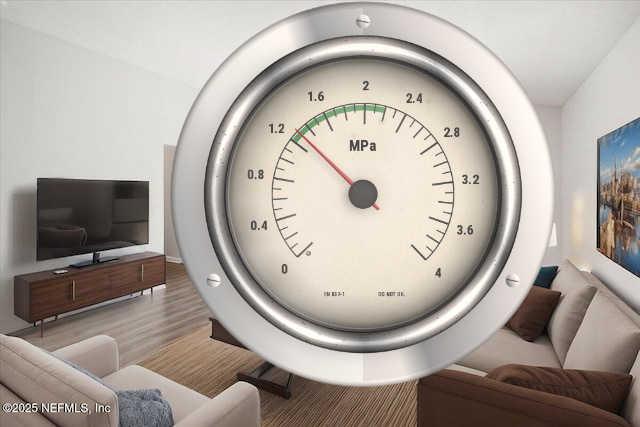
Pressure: 1.3,MPa
